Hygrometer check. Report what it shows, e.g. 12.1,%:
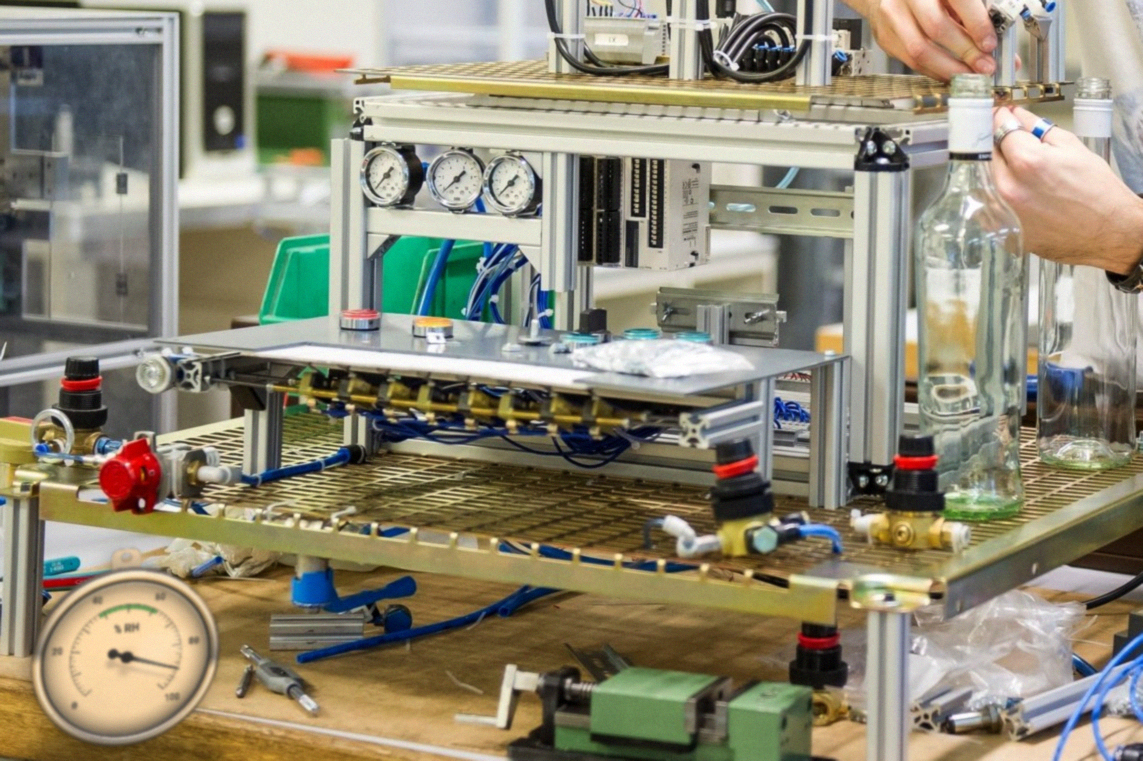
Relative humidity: 90,%
